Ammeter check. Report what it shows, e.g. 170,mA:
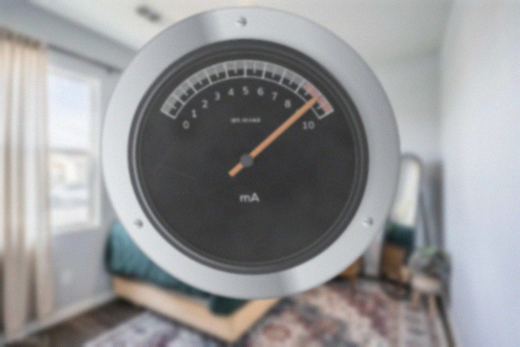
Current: 9,mA
